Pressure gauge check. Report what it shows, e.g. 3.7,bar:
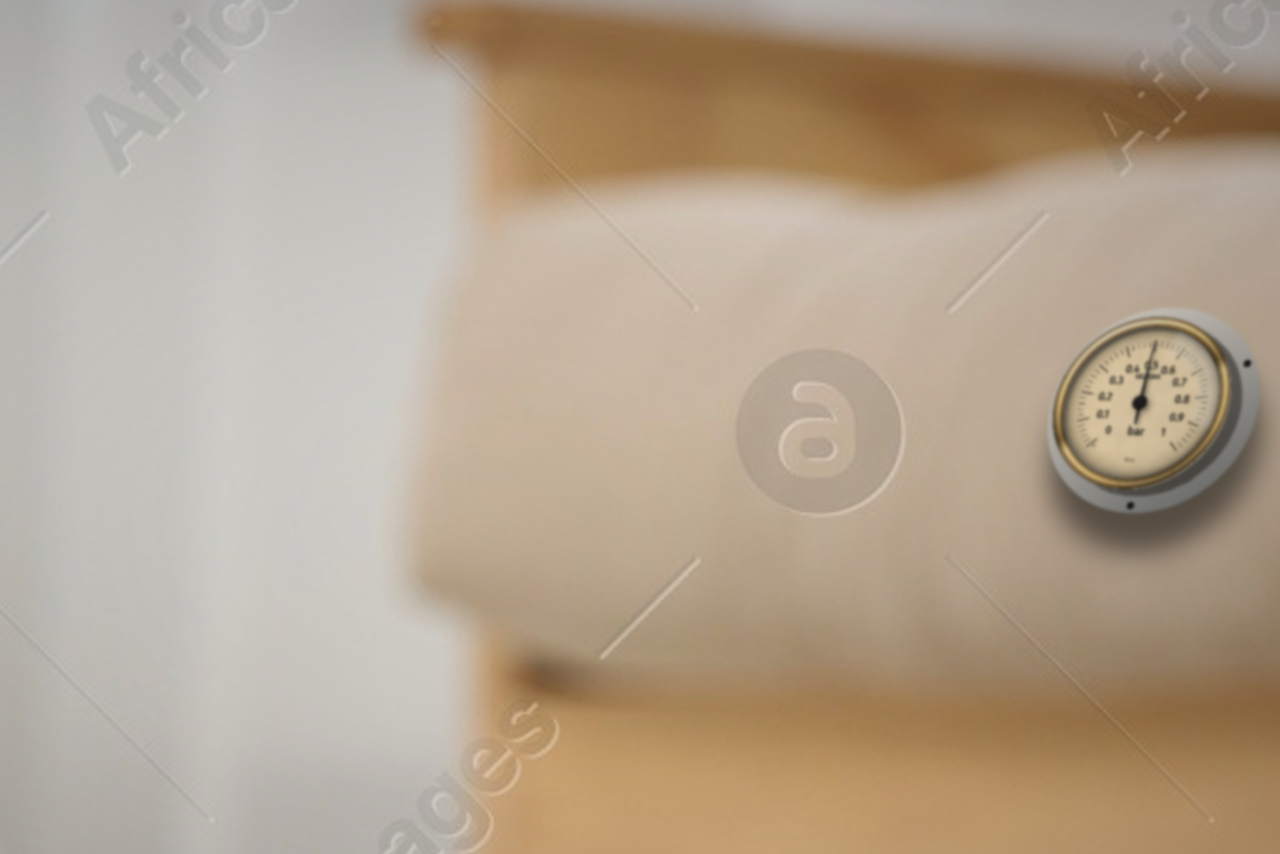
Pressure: 0.5,bar
